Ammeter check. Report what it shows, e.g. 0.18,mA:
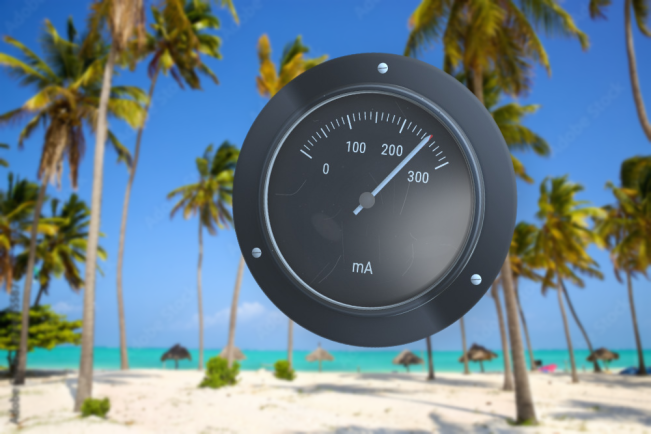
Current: 250,mA
